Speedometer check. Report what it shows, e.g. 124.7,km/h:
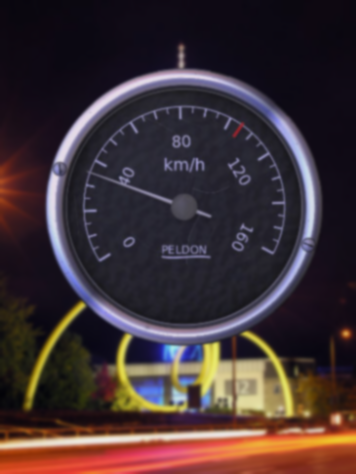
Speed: 35,km/h
